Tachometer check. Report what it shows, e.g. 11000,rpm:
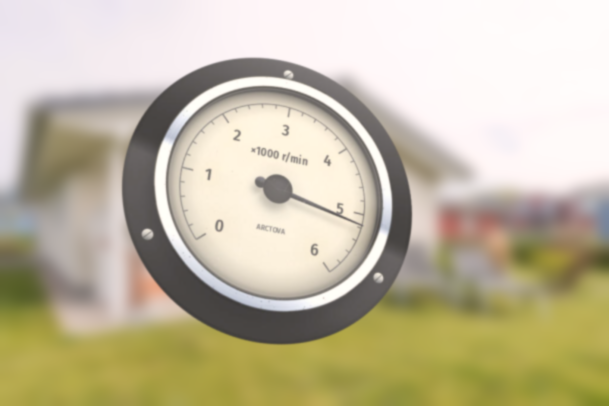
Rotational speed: 5200,rpm
